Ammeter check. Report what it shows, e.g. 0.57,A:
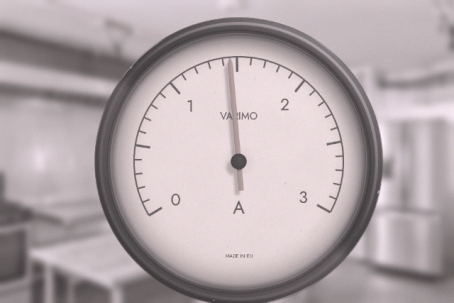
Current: 1.45,A
